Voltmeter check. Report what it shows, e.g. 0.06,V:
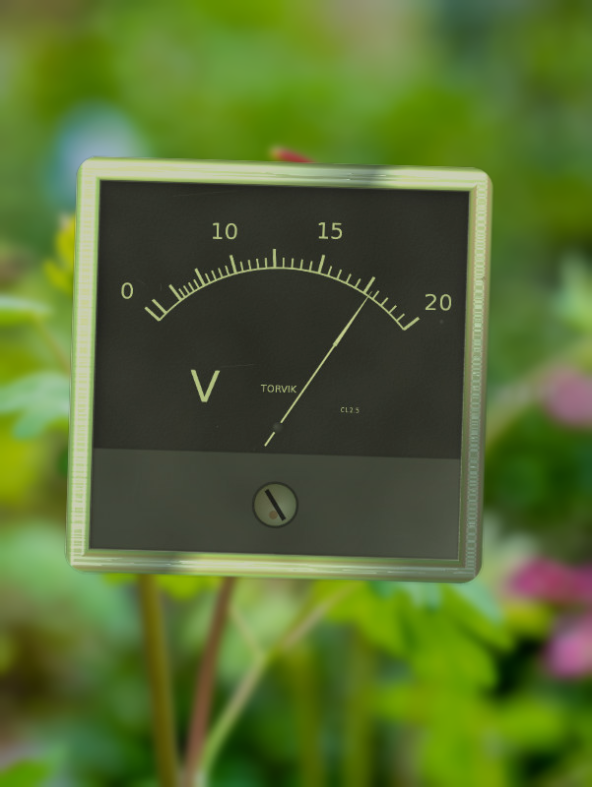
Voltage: 17.75,V
